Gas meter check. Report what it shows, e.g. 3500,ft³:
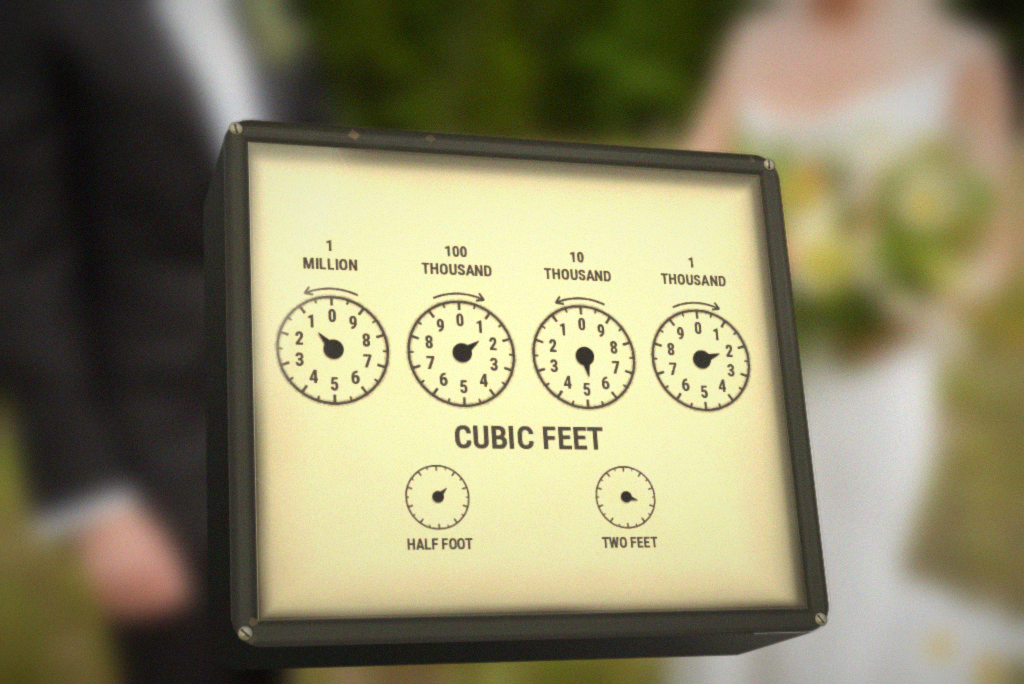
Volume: 115200,ft³
